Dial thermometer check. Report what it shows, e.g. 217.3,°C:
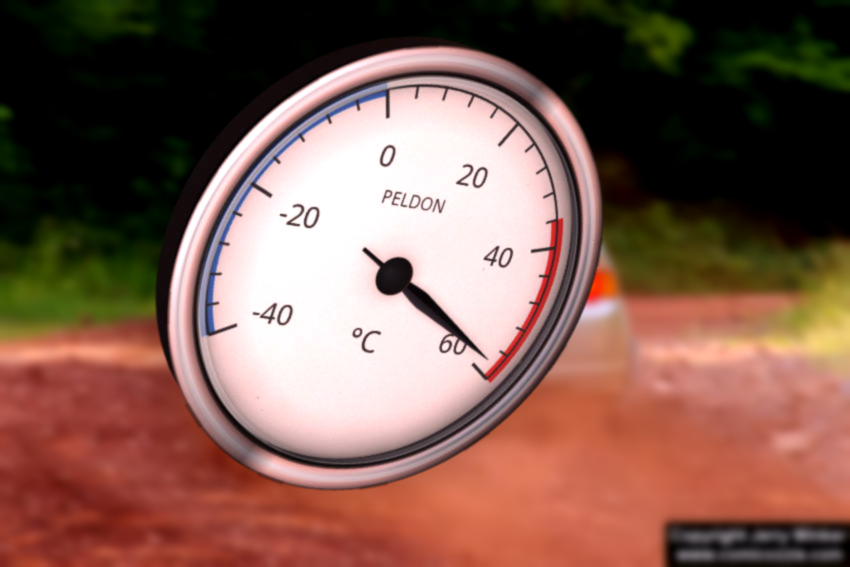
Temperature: 58,°C
